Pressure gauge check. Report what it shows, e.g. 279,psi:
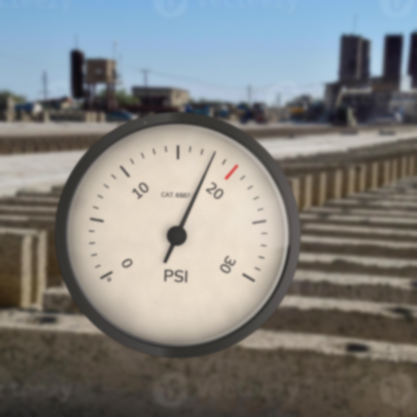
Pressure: 18,psi
